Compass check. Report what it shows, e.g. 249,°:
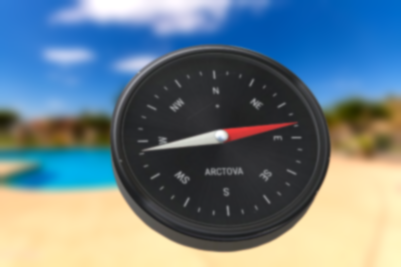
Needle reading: 80,°
